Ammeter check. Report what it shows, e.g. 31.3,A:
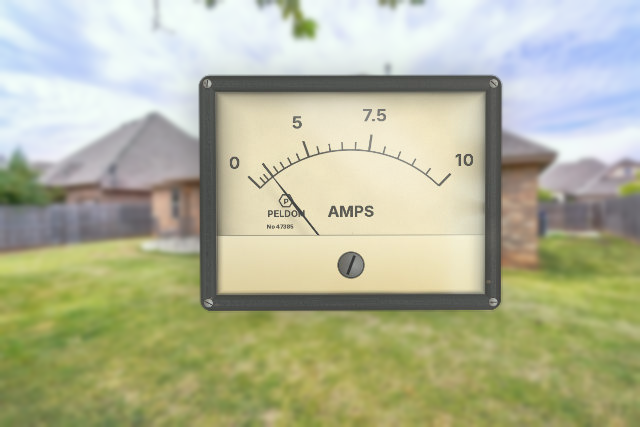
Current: 2.5,A
